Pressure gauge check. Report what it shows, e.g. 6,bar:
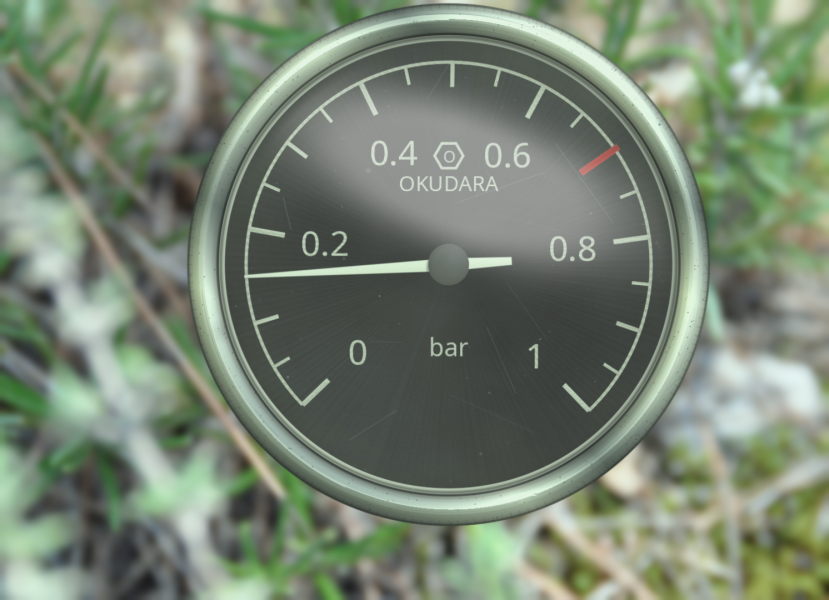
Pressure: 0.15,bar
